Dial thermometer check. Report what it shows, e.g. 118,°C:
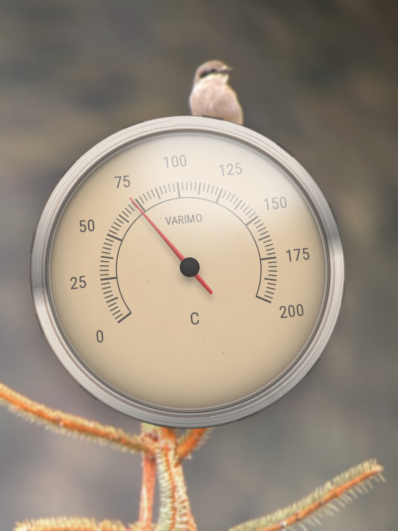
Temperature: 72.5,°C
